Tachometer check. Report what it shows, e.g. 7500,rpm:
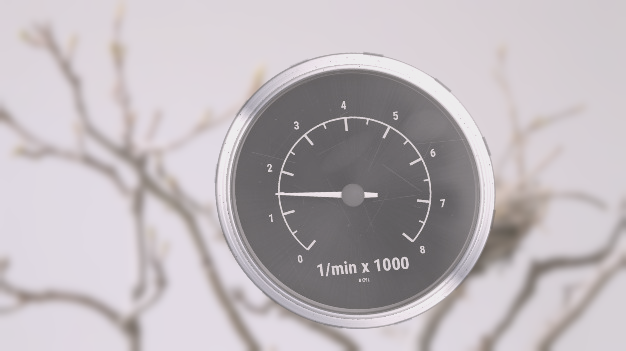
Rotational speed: 1500,rpm
